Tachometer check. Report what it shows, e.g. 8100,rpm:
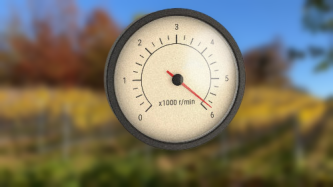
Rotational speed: 5875,rpm
